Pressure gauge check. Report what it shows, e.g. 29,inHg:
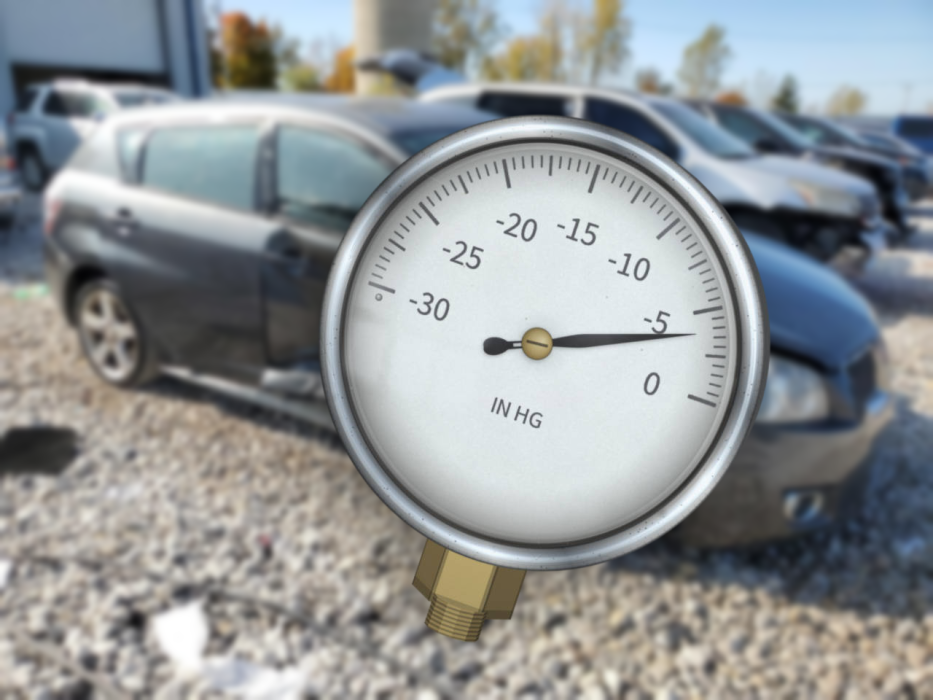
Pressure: -3.75,inHg
